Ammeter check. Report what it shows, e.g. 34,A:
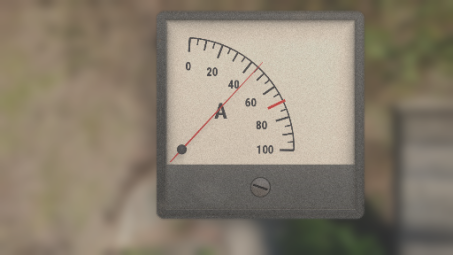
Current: 45,A
